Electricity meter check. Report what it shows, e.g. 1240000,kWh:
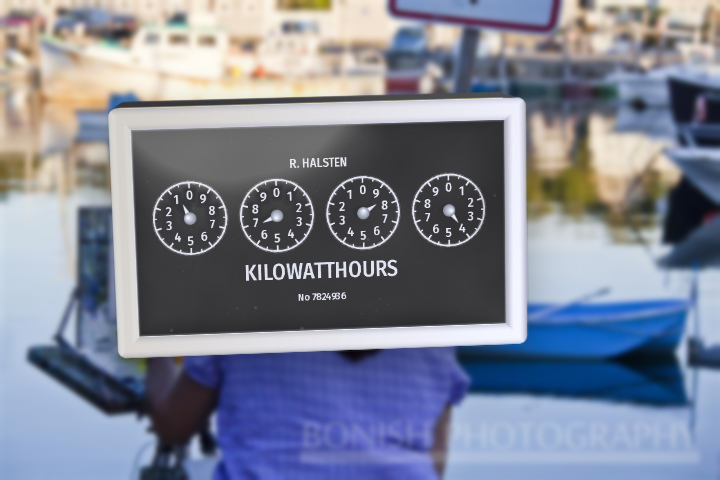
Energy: 684,kWh
